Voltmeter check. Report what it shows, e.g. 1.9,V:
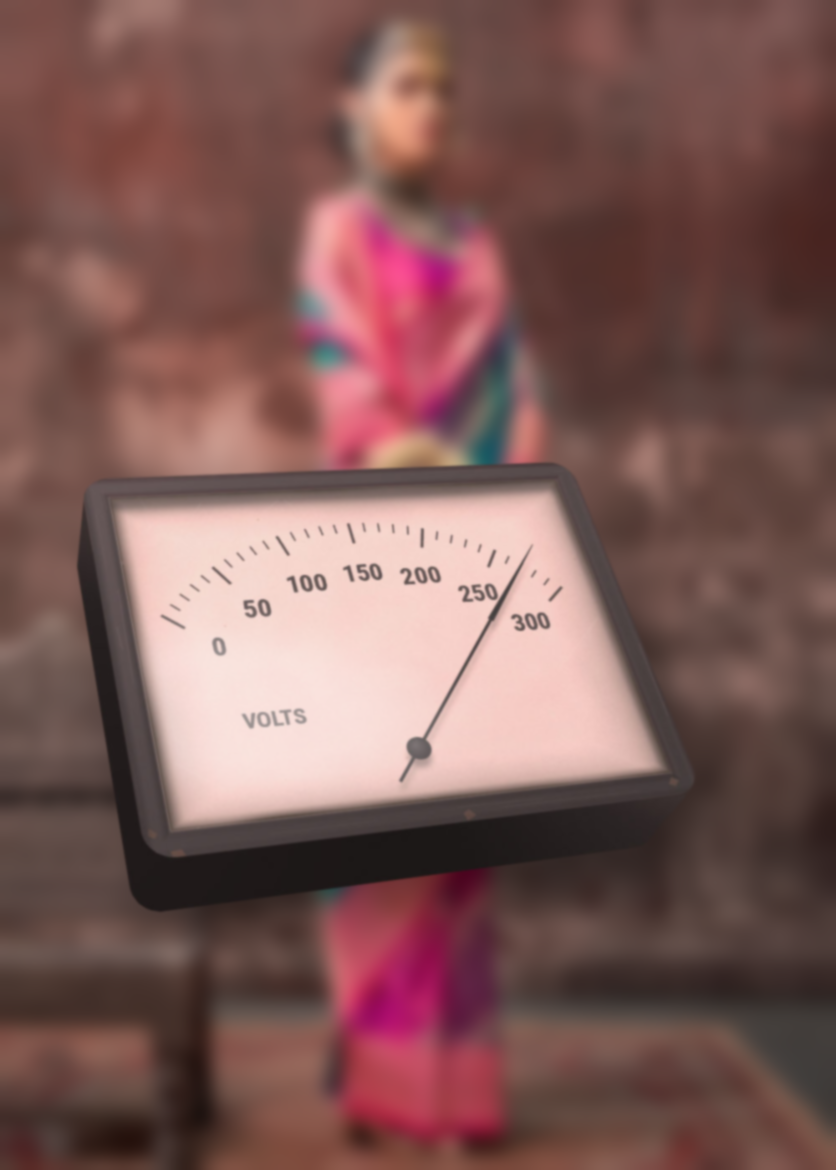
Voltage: 270,V
